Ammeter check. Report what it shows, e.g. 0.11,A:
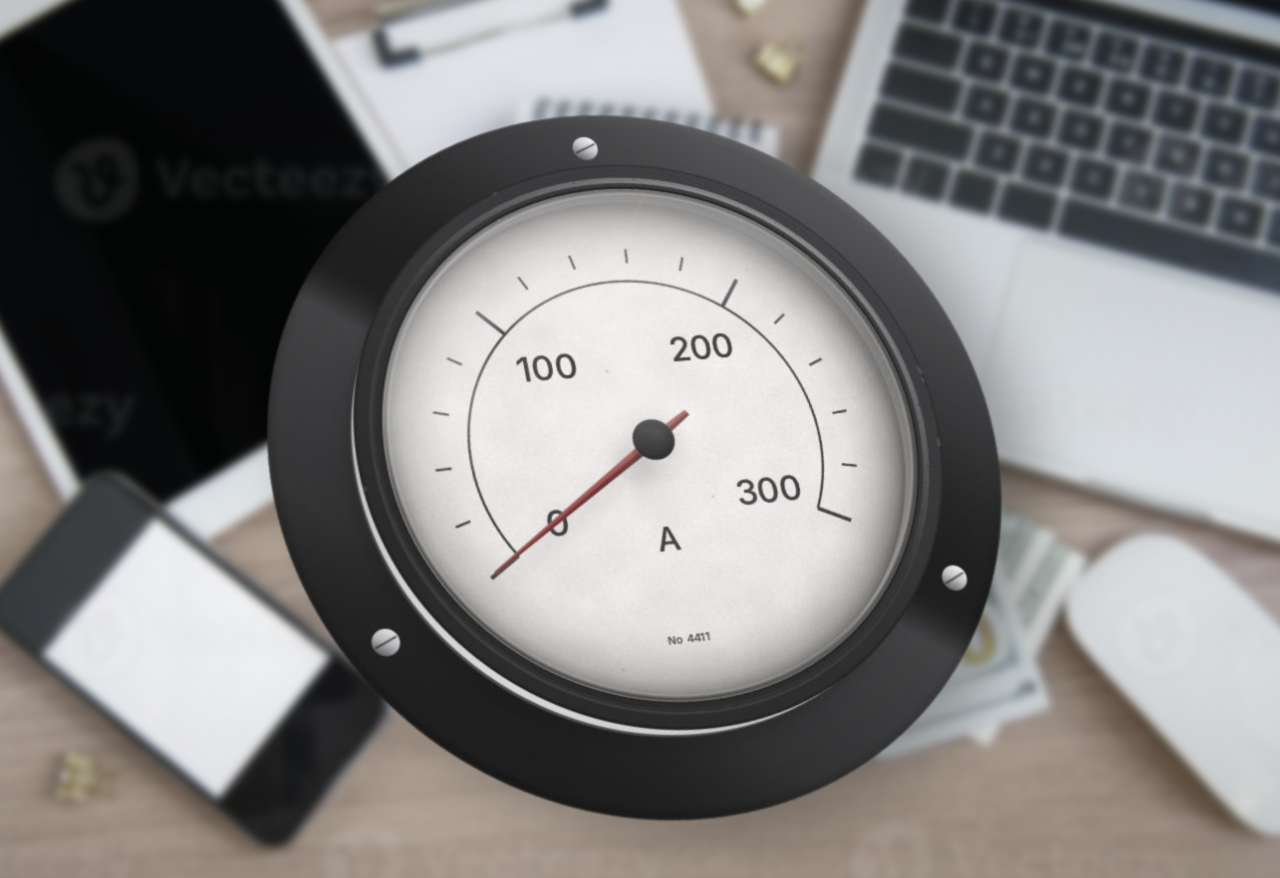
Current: 0,A
